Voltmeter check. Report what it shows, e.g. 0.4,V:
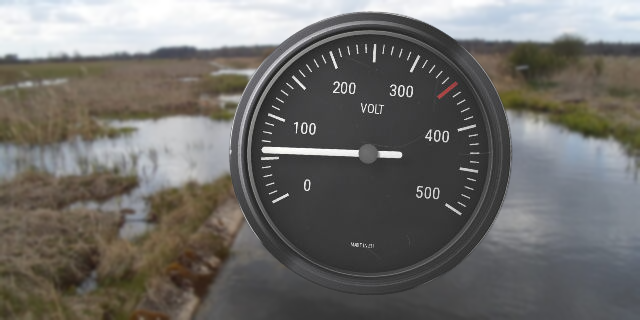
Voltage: 60,V
